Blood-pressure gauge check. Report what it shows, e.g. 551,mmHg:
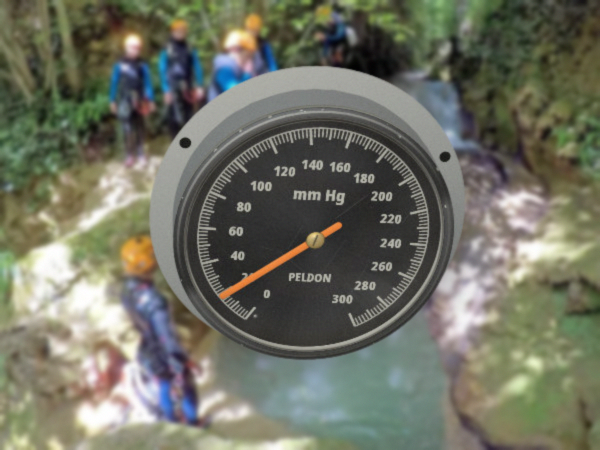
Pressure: 20,mmHg
